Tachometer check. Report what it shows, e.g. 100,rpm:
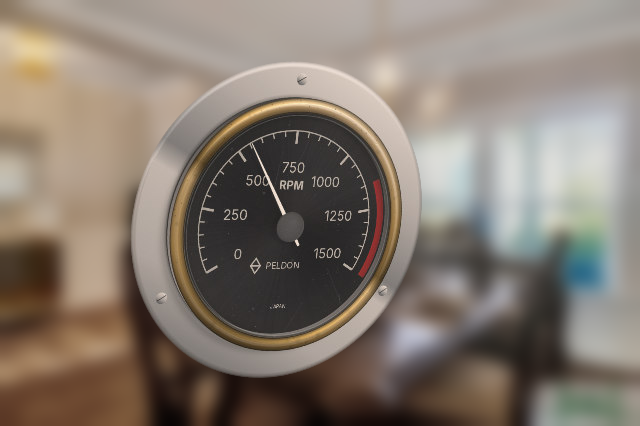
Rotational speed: 550,rpm
